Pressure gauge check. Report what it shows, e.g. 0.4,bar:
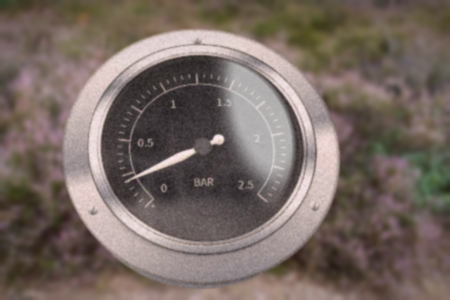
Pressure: 0.2,bar
